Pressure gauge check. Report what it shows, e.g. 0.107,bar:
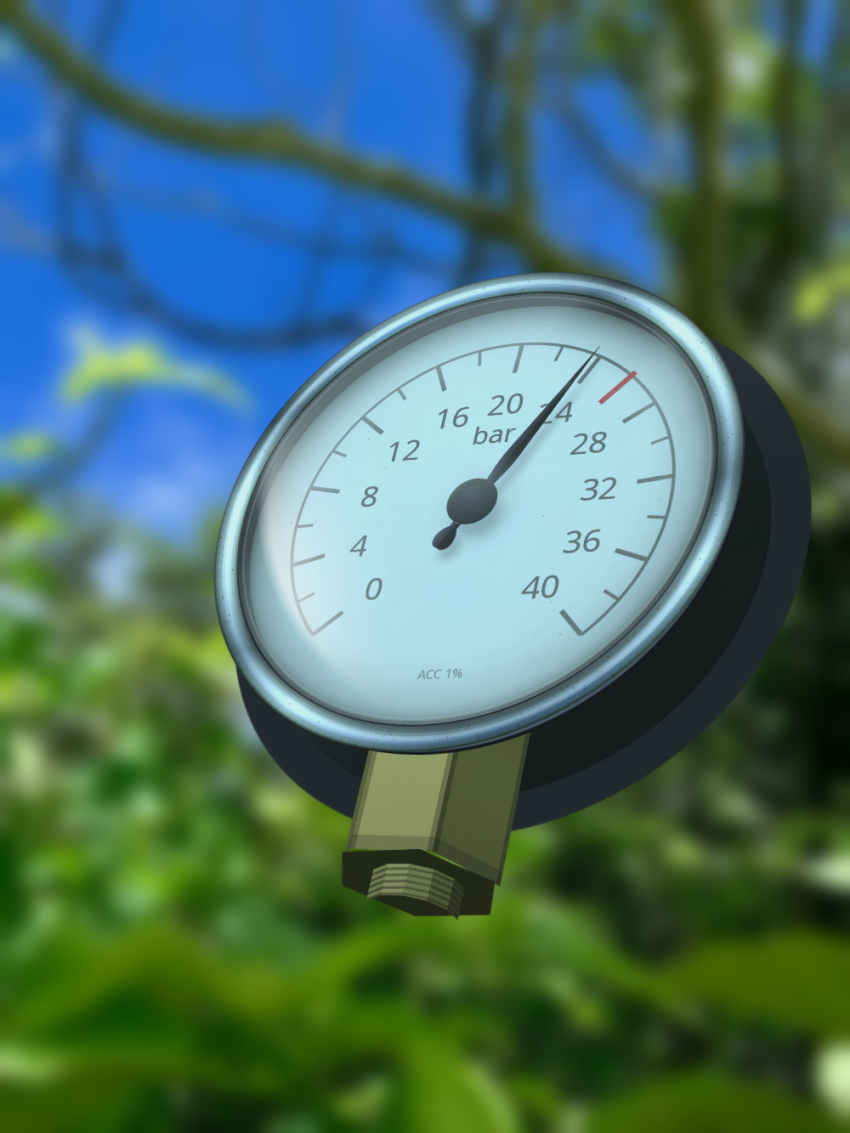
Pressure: 24,bar
